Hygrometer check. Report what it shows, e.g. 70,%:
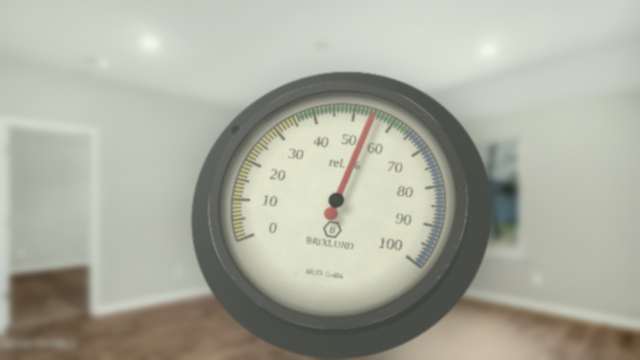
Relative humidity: 55,%
